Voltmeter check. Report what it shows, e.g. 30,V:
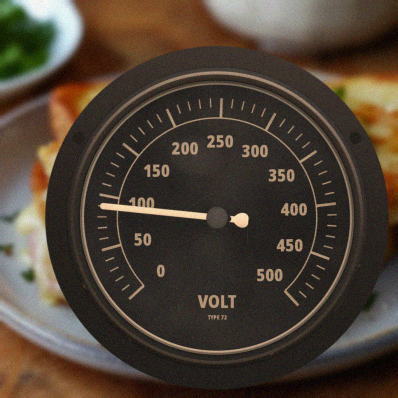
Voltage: 90,V
